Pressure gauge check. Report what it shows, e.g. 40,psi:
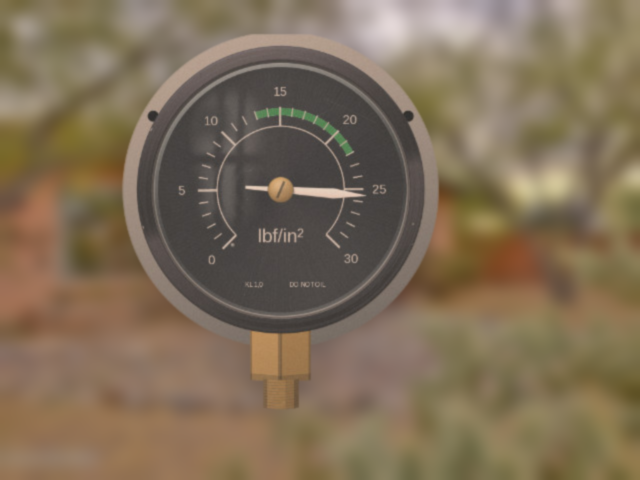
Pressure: 25.5,psi
